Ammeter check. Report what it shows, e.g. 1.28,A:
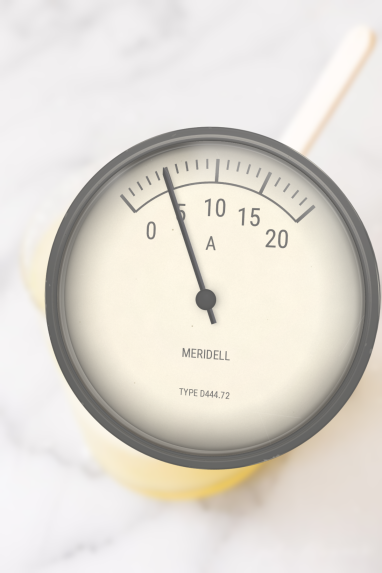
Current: 5,A
